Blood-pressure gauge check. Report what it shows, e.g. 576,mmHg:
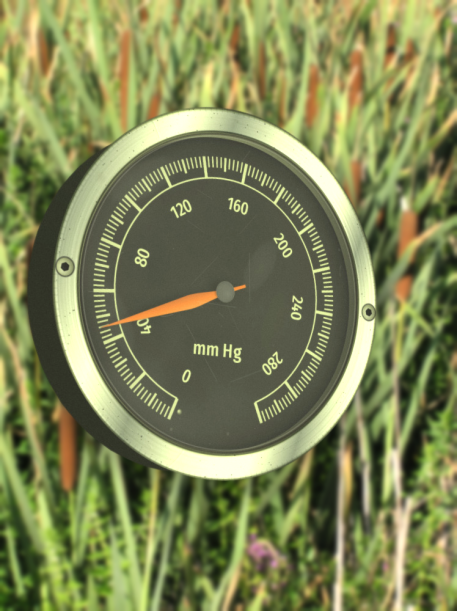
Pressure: 46,mmHg
